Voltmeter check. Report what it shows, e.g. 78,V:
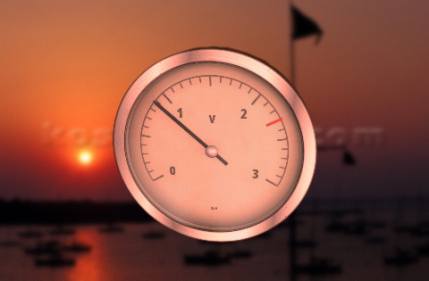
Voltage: 0.9,V
